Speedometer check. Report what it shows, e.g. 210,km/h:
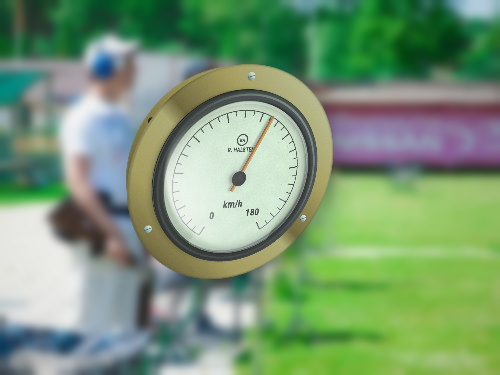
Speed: 105,km/h
